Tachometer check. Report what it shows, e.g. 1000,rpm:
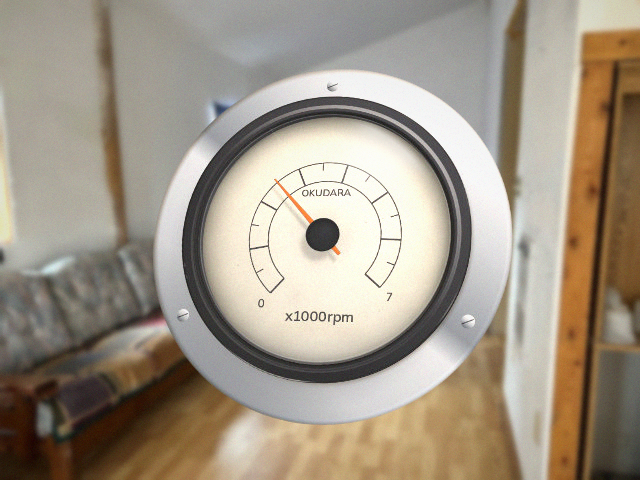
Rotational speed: 2500,rpm
